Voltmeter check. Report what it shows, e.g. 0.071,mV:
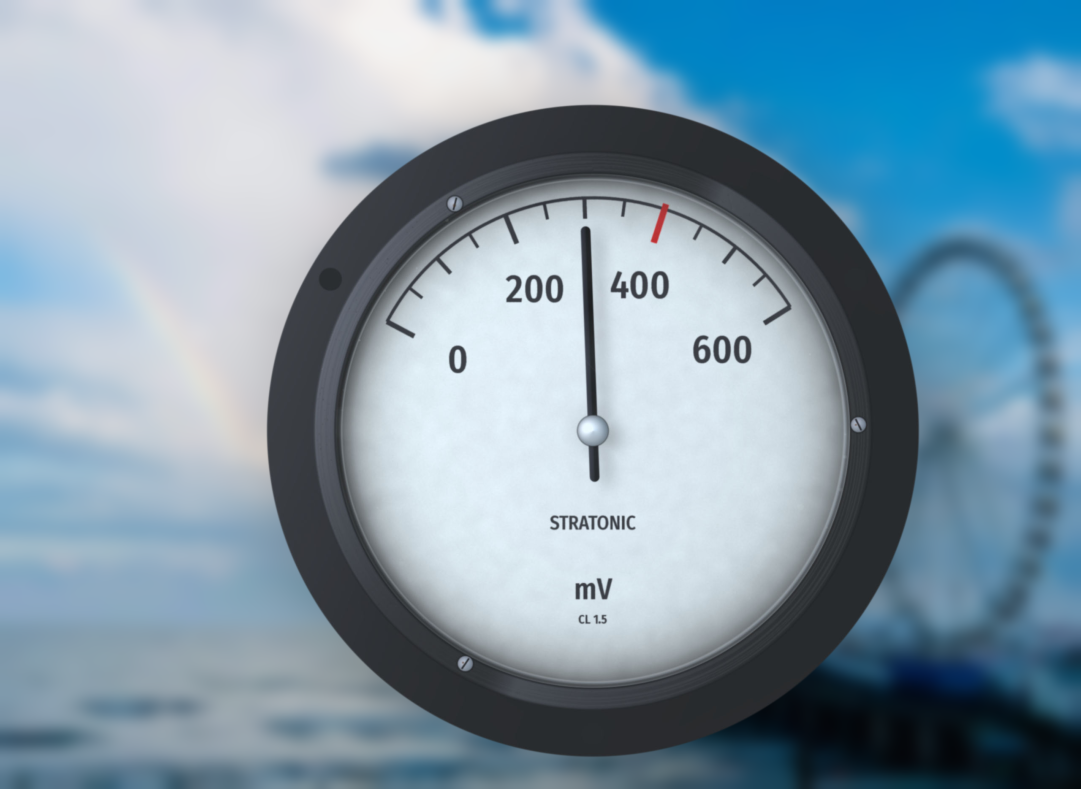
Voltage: 300,mV
